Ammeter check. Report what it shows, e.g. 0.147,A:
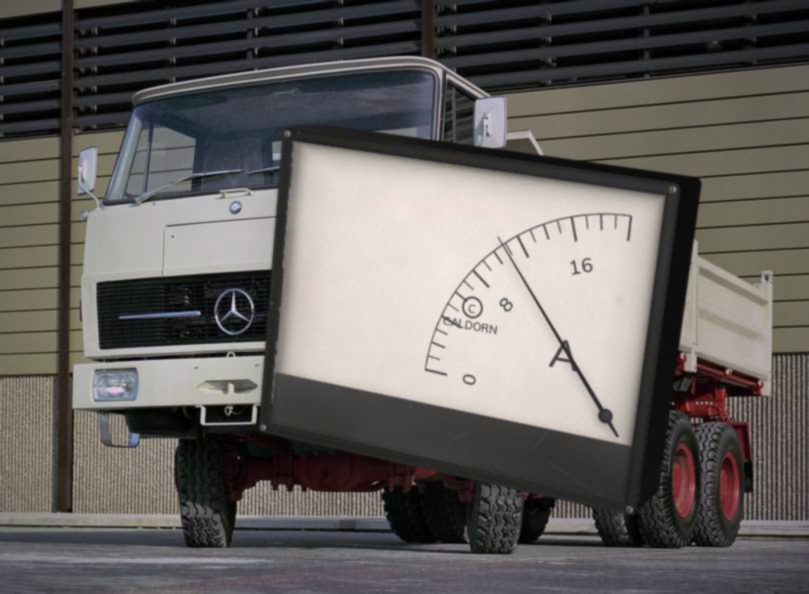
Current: 11,A
